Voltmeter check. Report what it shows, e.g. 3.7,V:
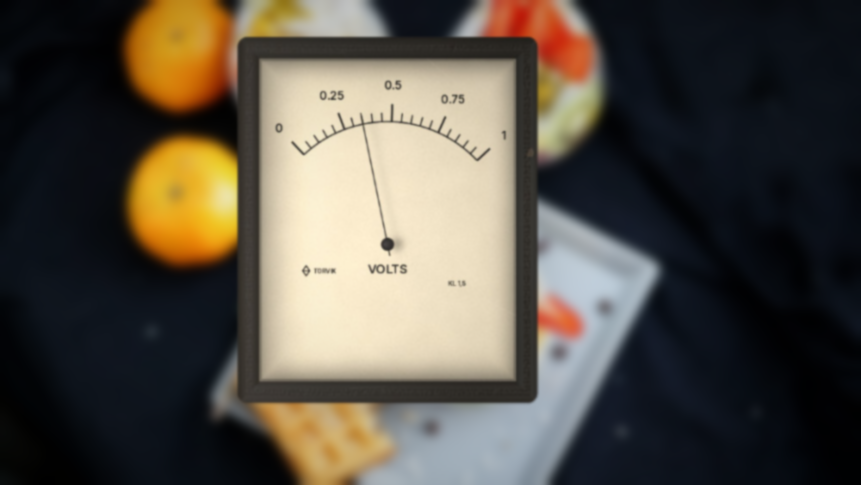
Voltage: 0.35,V
